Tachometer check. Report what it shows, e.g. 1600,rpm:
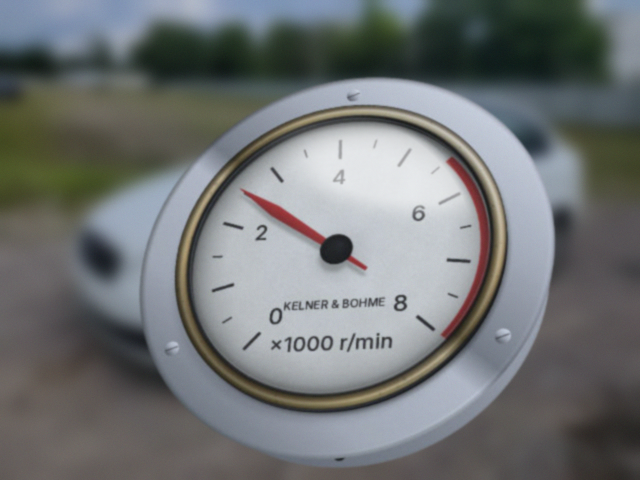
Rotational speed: 2500,rpm
